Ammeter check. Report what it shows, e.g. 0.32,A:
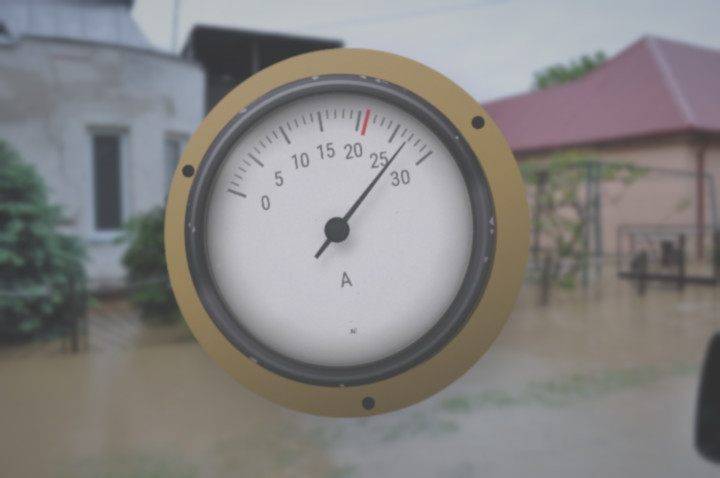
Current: 27,A
